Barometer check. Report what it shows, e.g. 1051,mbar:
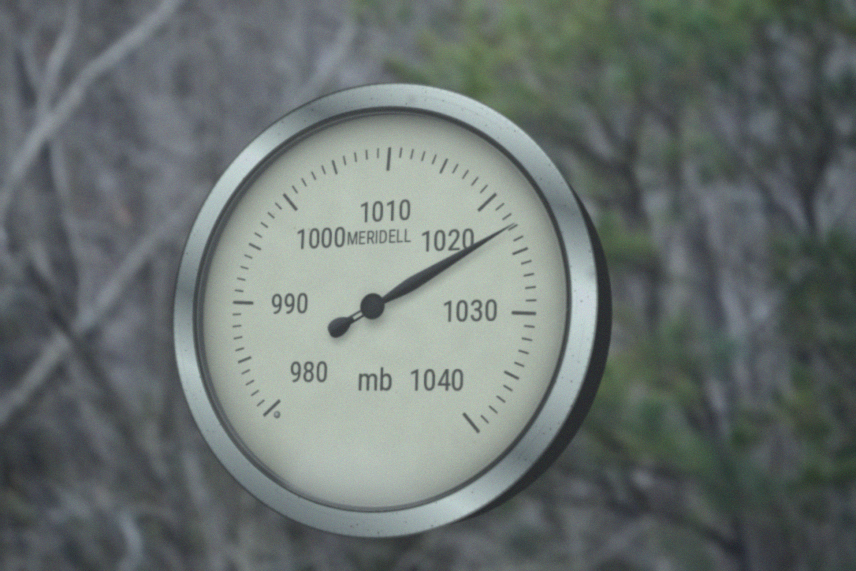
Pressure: 1023,mbar
